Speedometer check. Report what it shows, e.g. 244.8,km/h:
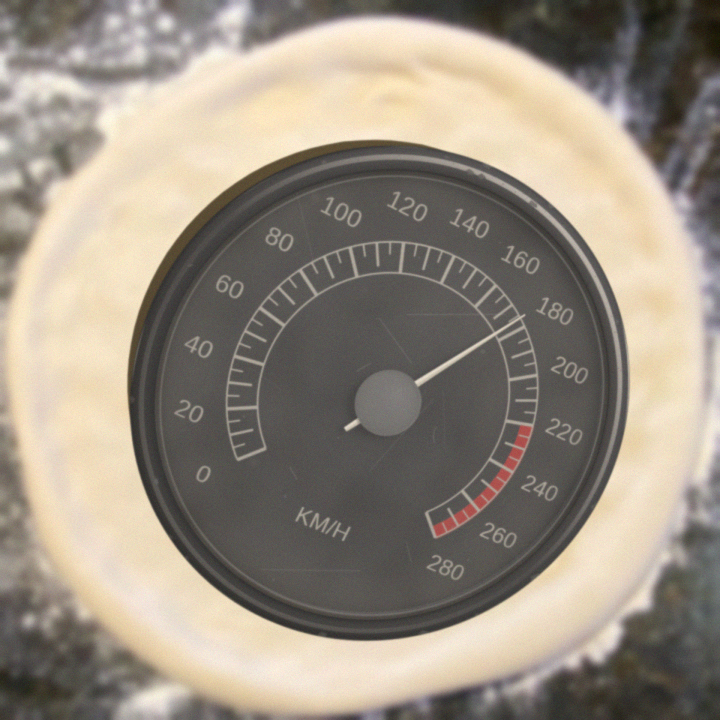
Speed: 175,km/h
